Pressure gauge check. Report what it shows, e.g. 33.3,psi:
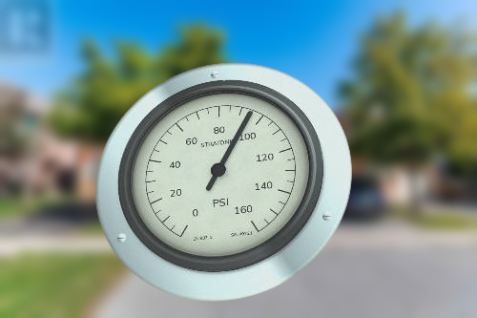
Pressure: 95,psi
